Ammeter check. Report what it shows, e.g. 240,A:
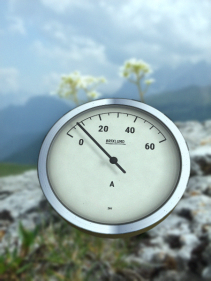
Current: 7.5,A
